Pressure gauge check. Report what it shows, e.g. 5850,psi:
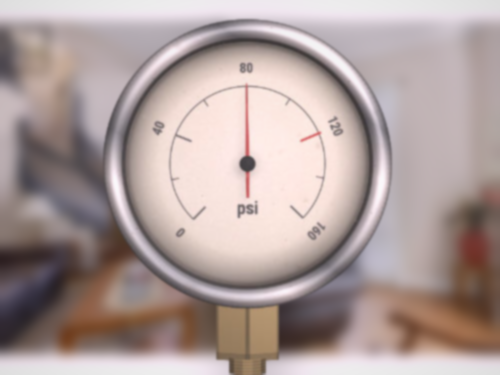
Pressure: 80,psi
